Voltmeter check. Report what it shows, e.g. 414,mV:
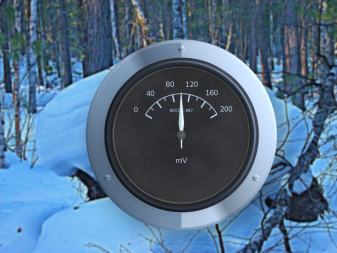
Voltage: 100,mV
